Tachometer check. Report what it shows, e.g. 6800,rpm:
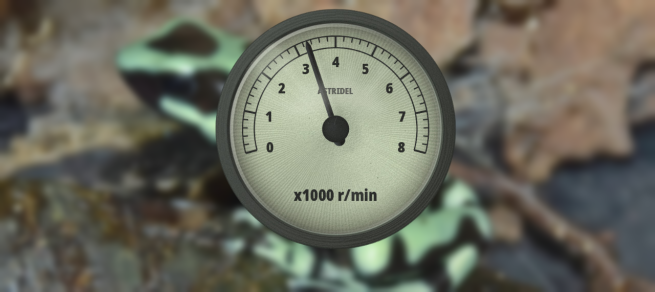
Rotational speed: 3300,rpm
